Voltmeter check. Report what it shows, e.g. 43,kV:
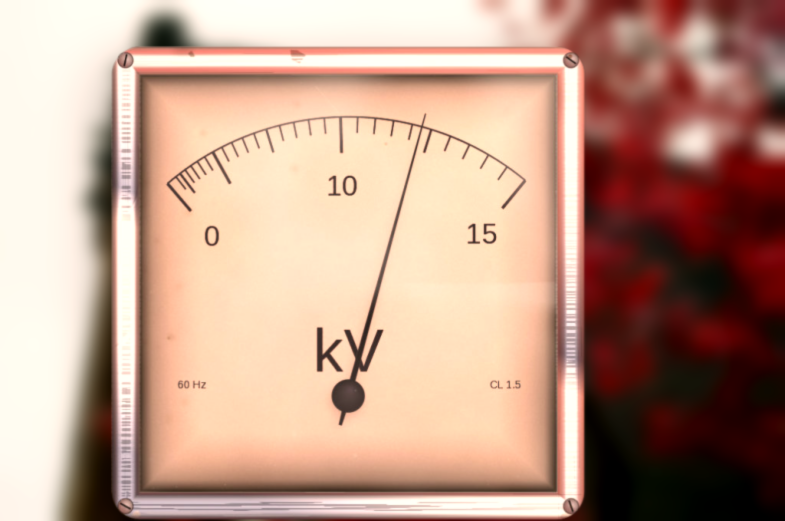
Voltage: 12.25,kV
